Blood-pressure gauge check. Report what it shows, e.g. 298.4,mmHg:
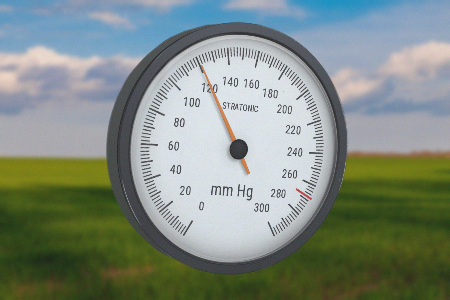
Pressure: 120,mmHg
